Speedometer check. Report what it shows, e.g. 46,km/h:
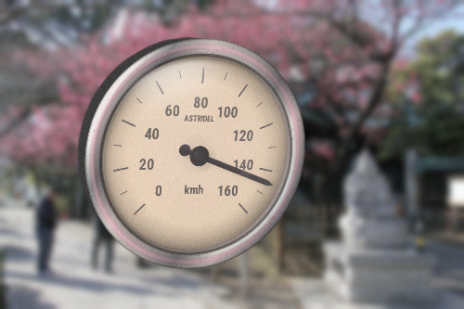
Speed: 145,km/h
